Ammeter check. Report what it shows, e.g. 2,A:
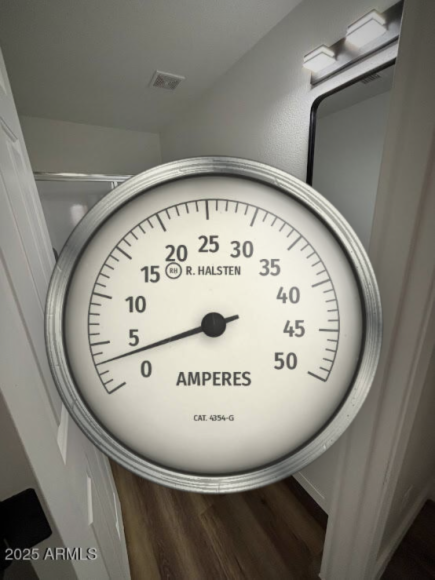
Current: 3,A
